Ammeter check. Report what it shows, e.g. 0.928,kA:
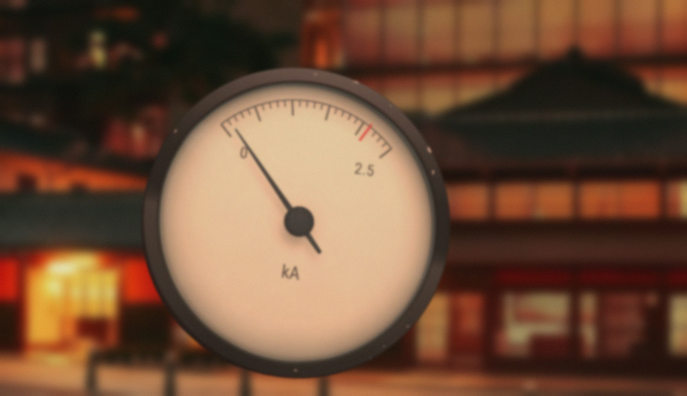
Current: 0.1,kA
